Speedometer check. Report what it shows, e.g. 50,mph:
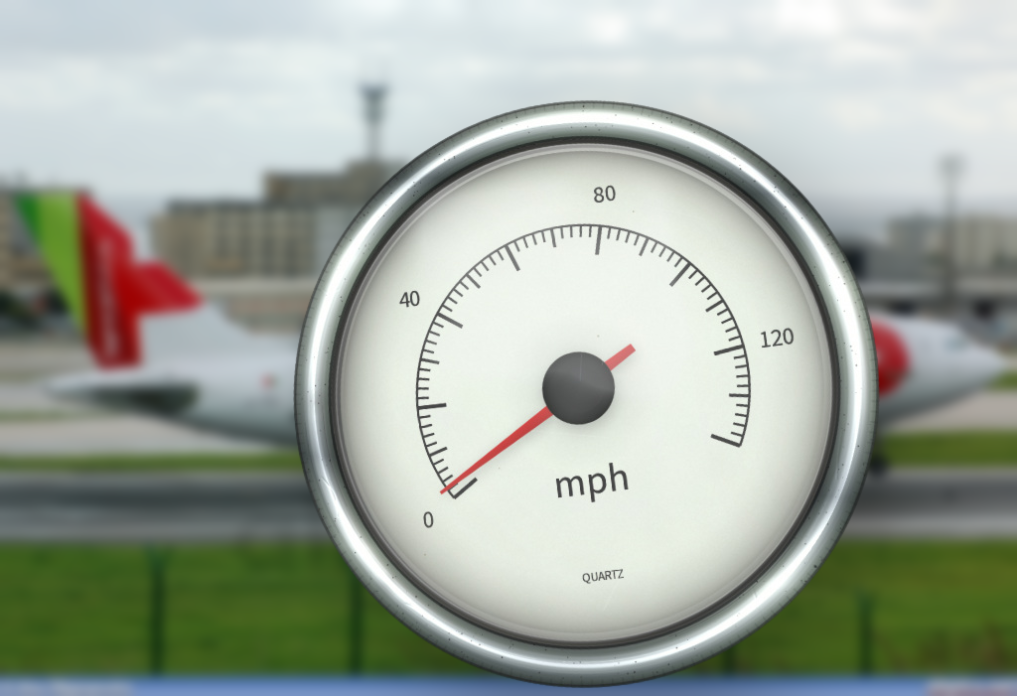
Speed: 2,mph
